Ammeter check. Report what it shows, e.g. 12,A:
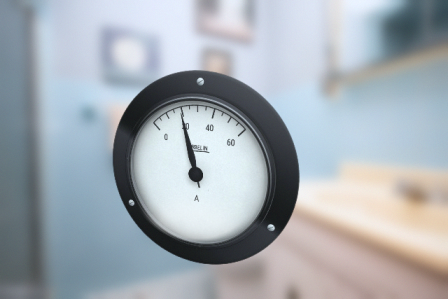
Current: 20,A
